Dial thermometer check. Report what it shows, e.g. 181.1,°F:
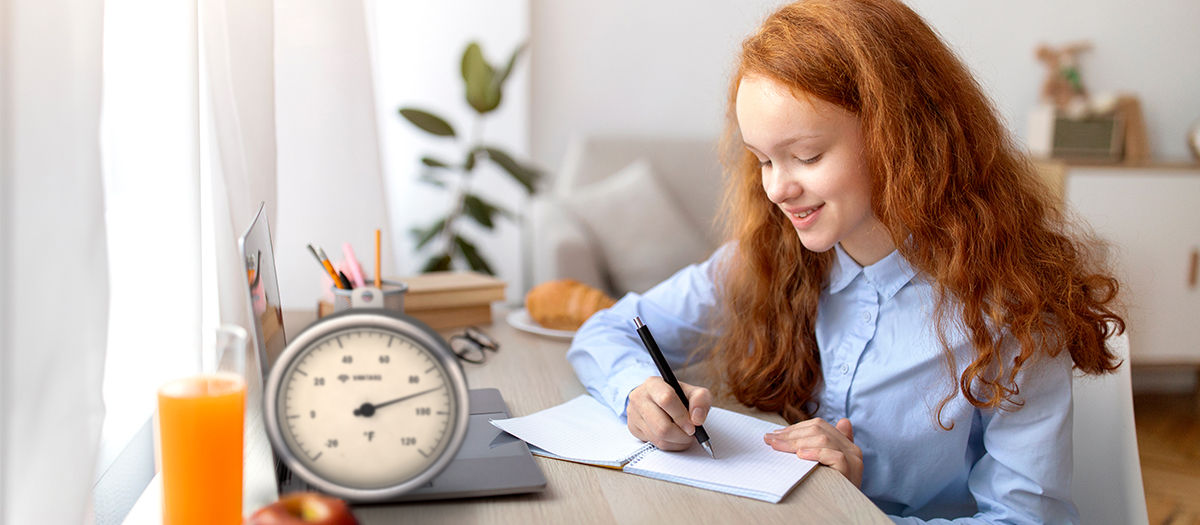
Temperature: 88,°F
